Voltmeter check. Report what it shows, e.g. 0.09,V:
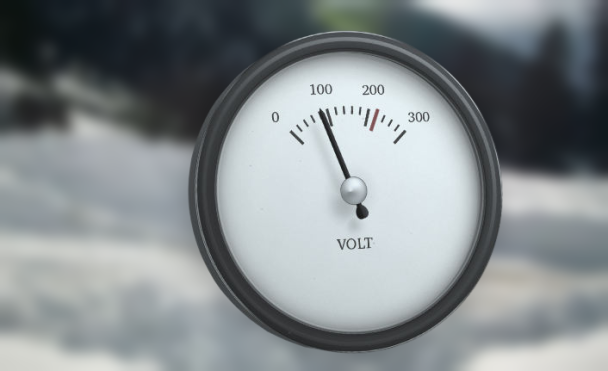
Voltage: 80,V
